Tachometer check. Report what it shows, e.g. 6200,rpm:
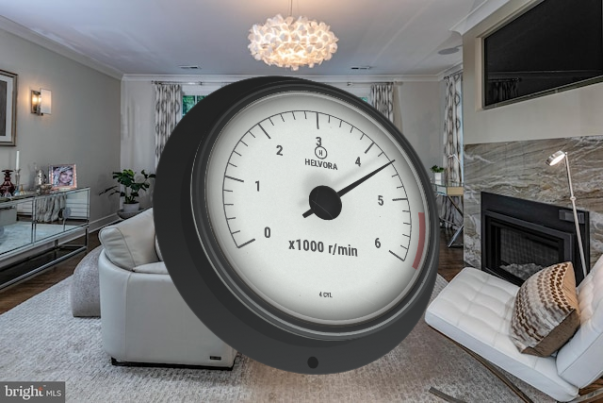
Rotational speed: 4400,rpm
